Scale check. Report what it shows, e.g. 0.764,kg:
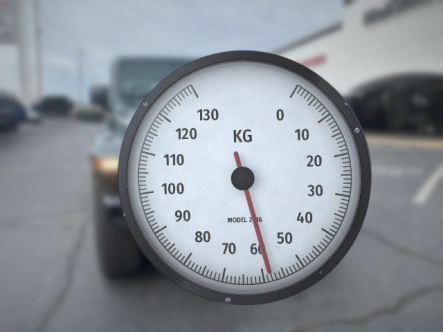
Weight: 58,kg
